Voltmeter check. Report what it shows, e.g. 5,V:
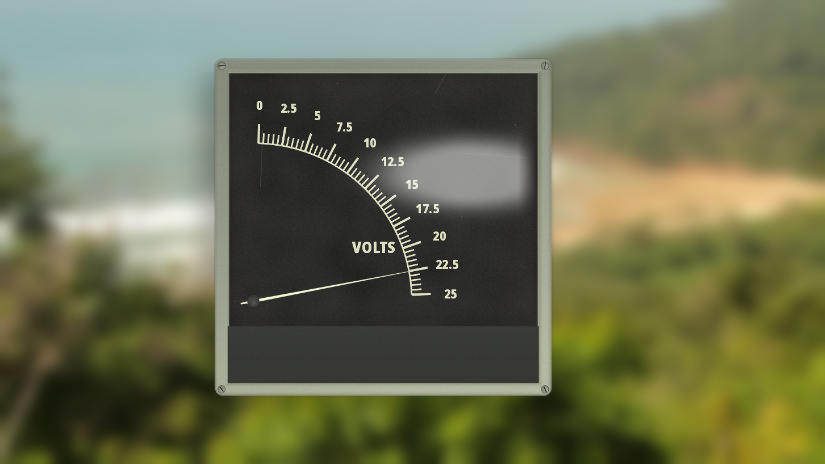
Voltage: 22.5,V
